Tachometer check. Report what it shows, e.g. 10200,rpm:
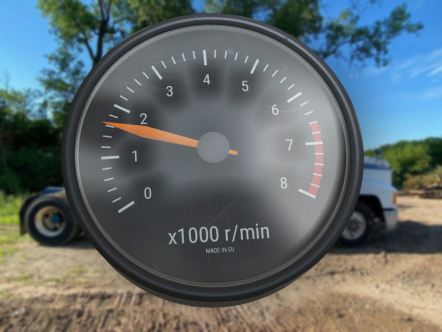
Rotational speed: 1600,rpm
